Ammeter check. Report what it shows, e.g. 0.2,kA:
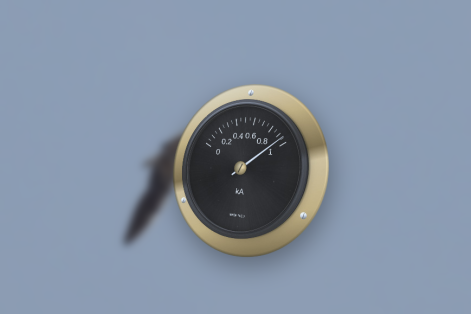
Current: 0.95,kA
